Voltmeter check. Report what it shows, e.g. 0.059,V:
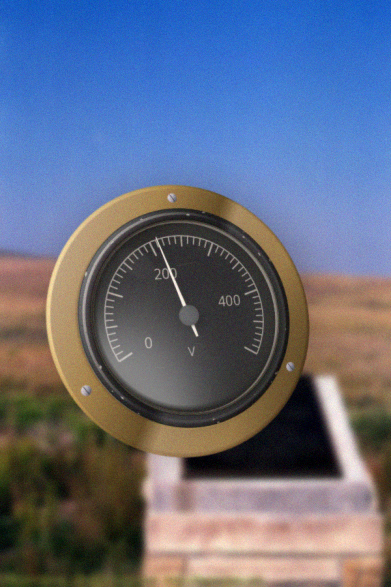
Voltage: 210,V
